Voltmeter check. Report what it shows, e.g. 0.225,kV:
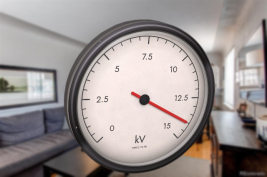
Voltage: 14,kV
